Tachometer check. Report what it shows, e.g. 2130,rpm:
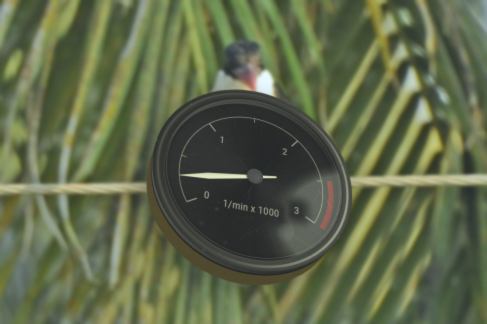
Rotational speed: 250,rpm
